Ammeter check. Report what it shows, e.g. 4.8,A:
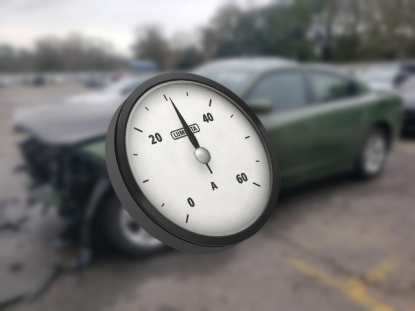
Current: 30,A
